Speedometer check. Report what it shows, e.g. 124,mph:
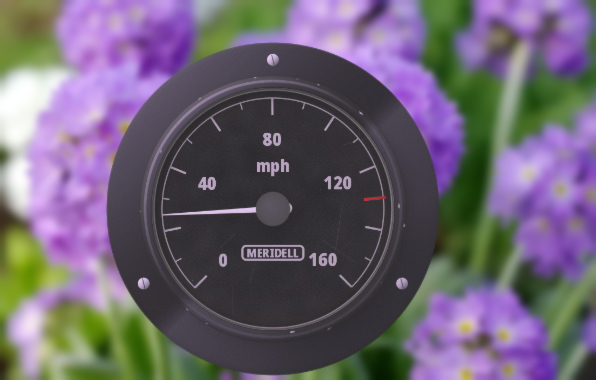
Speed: 25,mph
